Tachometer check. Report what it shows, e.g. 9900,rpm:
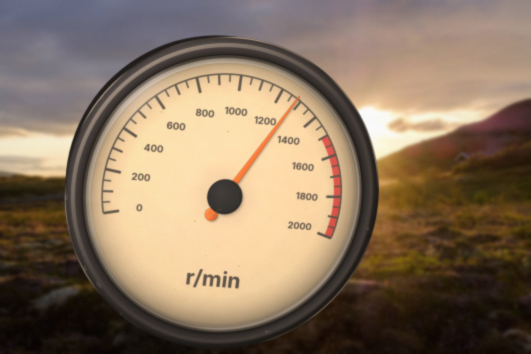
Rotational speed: 1275,rpm
